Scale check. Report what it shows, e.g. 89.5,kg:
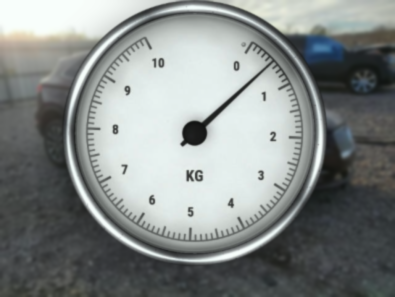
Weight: 0.5,kg
